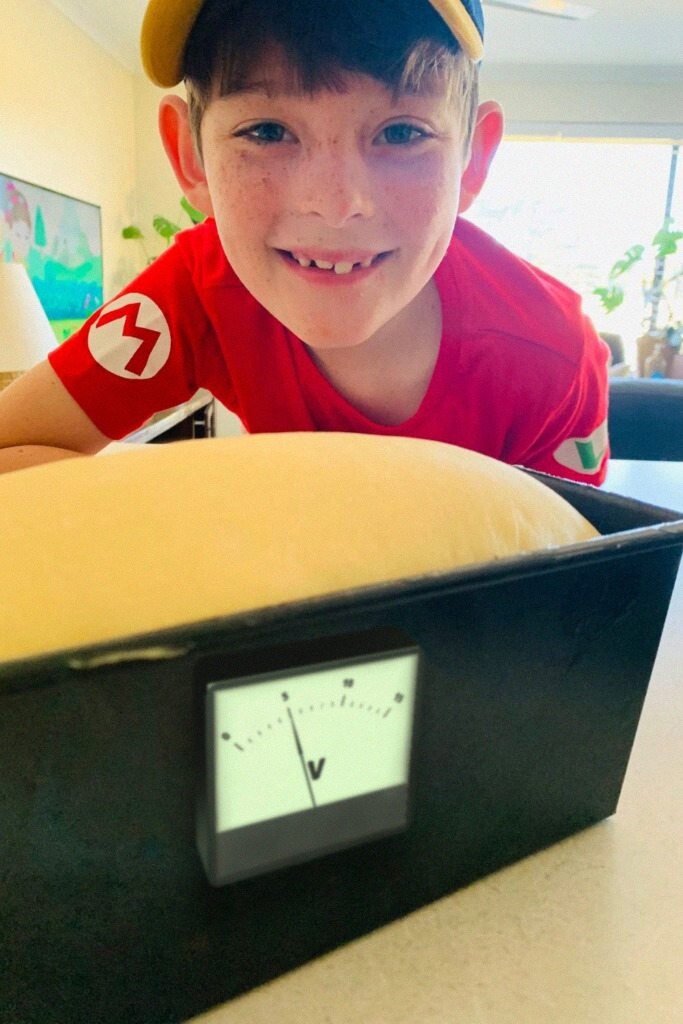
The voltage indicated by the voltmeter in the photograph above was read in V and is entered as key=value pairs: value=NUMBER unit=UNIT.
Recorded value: value=5 unit=V
